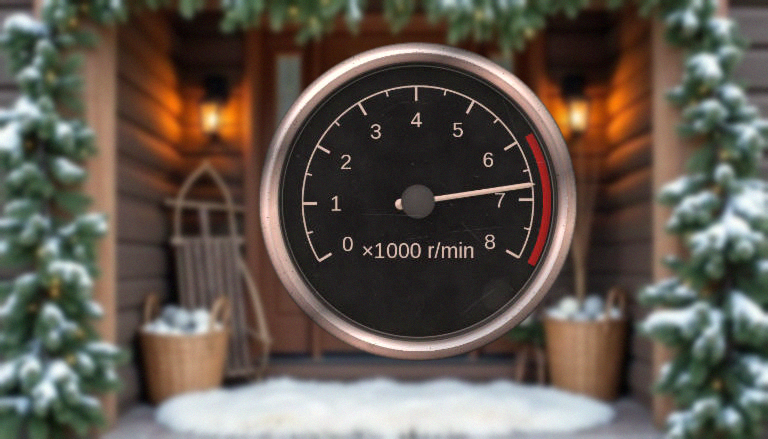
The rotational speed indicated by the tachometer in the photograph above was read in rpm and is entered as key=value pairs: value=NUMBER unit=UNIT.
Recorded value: value=6750 unit=rpm
